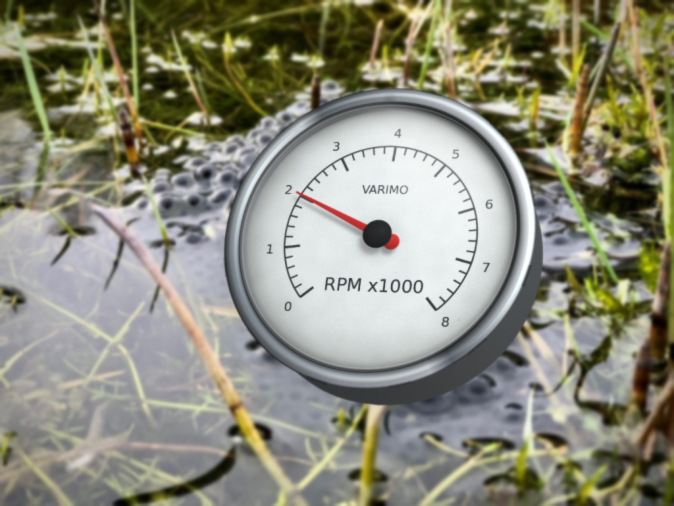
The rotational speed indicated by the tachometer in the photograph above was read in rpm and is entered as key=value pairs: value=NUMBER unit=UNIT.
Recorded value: value=2000 unit=rpm
